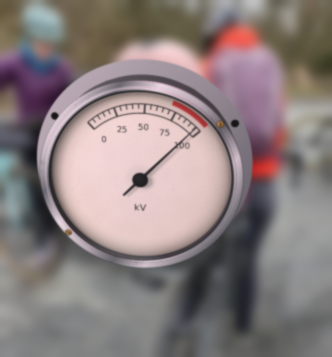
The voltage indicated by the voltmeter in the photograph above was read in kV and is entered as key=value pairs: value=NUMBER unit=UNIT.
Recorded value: value=95 unit=kV
